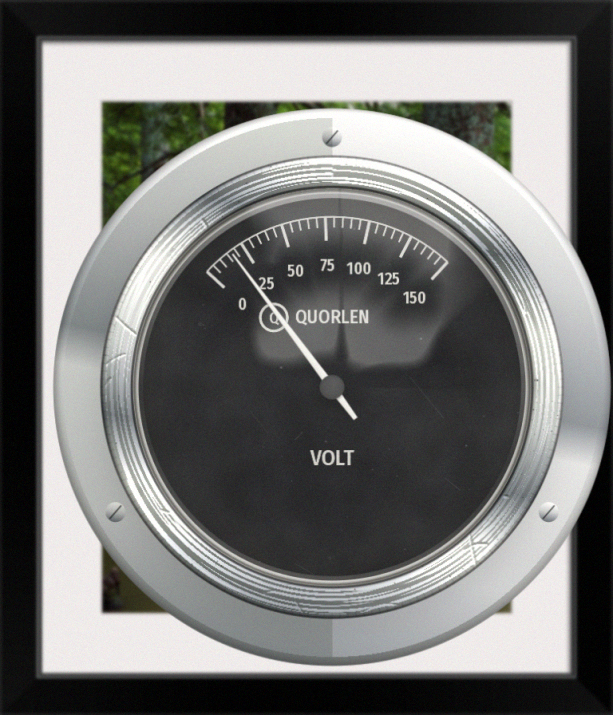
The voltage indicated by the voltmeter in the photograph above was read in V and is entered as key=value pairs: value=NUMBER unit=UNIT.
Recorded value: value=17.5 unit=V
